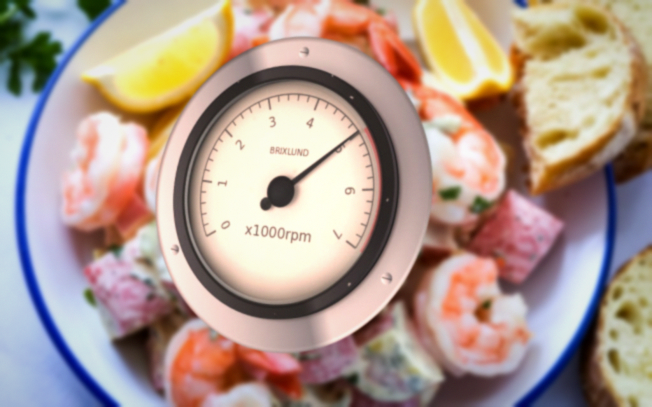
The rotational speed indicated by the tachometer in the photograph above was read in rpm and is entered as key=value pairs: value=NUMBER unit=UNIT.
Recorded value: value=5000 unit=rpm
